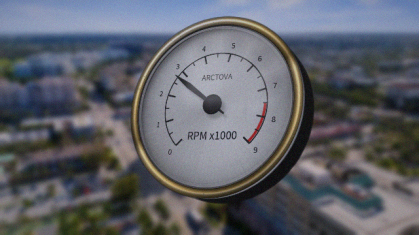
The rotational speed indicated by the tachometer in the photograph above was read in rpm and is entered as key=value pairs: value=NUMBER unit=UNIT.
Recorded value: value=2750 unit=rpm
